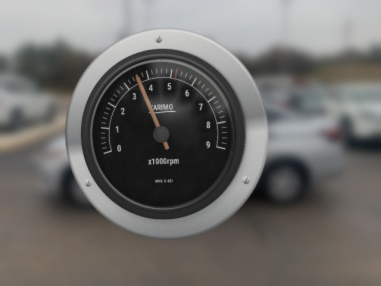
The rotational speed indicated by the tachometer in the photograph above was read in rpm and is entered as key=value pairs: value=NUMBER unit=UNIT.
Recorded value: value=3600 unit=rpm
